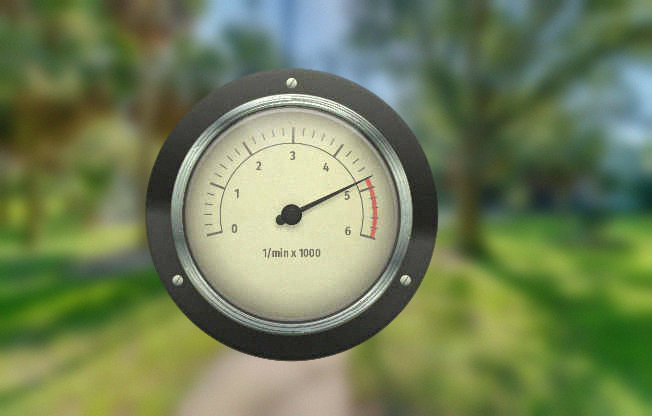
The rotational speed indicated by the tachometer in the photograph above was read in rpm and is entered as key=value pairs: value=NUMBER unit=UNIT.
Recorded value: value=4800 unit=rpm
